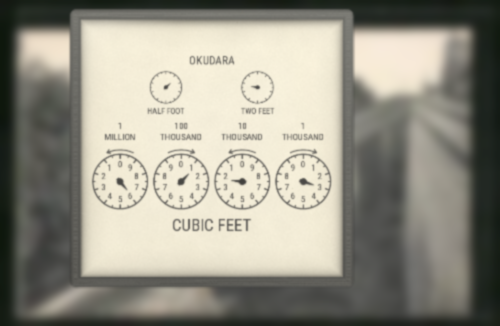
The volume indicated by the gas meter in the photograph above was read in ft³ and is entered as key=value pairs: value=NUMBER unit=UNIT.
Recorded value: value=612300 unit=ft³
